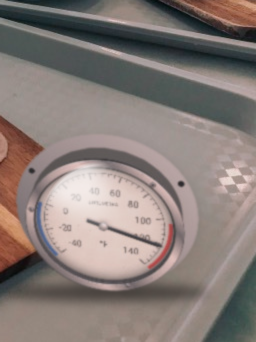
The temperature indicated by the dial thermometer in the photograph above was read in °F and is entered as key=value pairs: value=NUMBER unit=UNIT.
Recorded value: value=120 unit=°F
